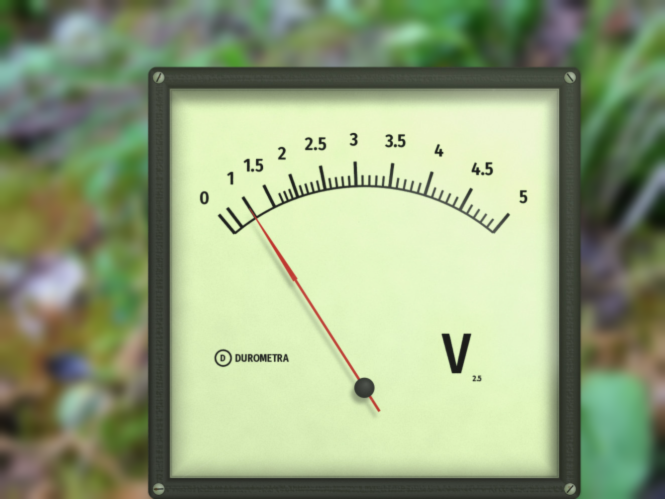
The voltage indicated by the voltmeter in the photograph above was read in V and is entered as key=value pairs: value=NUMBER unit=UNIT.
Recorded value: value=1 unit=V
